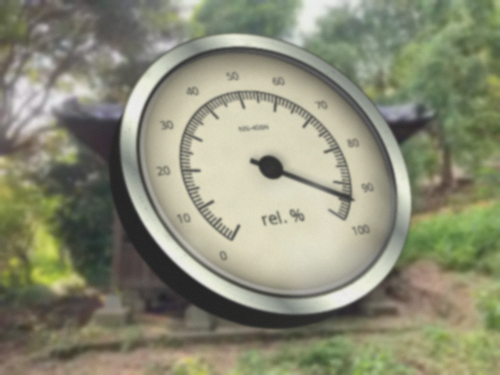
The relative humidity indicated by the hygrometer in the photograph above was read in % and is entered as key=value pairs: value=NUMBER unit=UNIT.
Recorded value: value=95 unit=%
